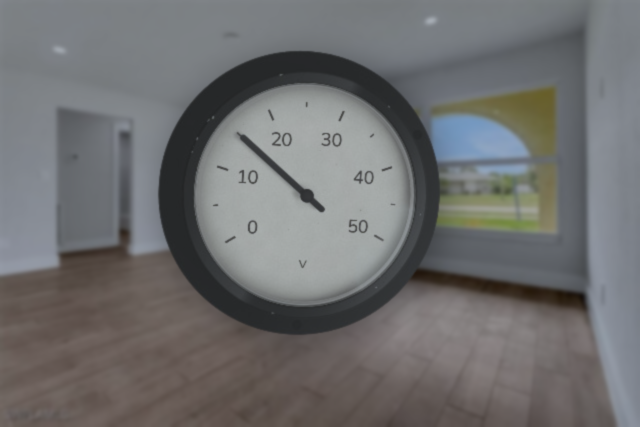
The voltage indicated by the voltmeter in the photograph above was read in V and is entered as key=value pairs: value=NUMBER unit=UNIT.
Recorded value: value=15 unit=V
